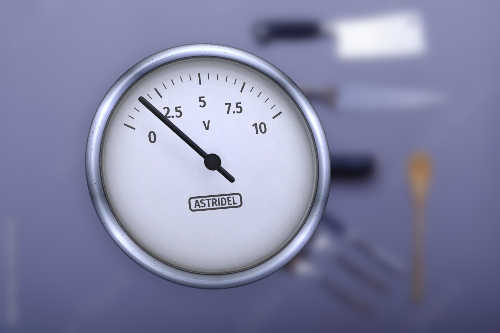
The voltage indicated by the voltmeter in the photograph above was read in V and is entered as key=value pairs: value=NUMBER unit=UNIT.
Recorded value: value=1.5 unit=V
